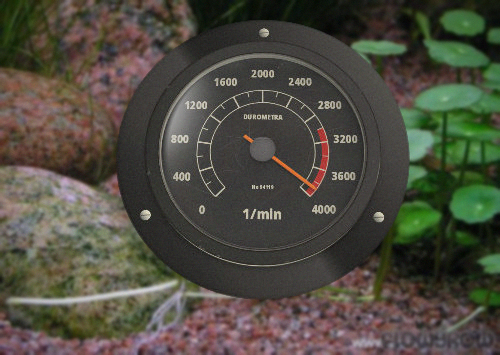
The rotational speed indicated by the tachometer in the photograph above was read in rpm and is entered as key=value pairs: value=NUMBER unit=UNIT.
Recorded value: value=3900 unit=rpm
